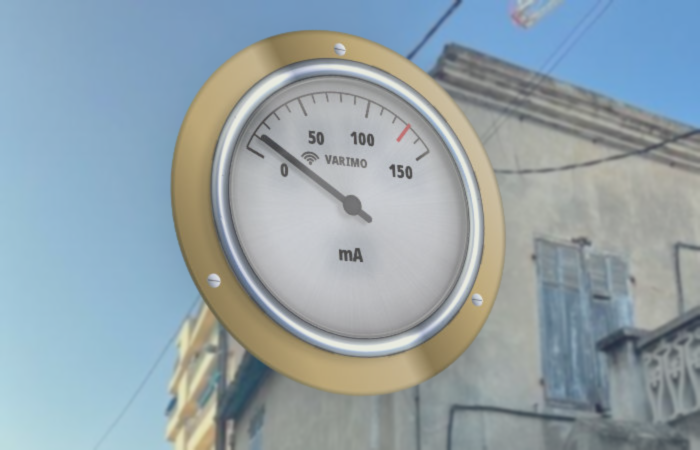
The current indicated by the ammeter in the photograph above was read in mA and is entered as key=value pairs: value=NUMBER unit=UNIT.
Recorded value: value=10 unit=mA
